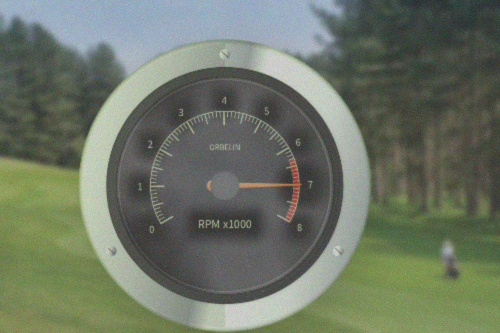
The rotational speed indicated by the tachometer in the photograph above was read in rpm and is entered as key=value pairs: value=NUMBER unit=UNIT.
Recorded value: value=7000 unit=rpm
